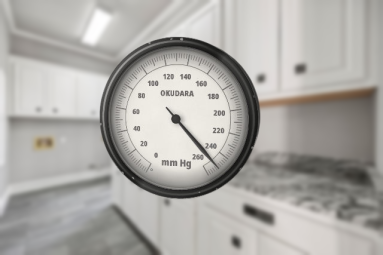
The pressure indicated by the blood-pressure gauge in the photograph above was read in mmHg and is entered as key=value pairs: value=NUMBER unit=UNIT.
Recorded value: value=250 unit=mmHg
